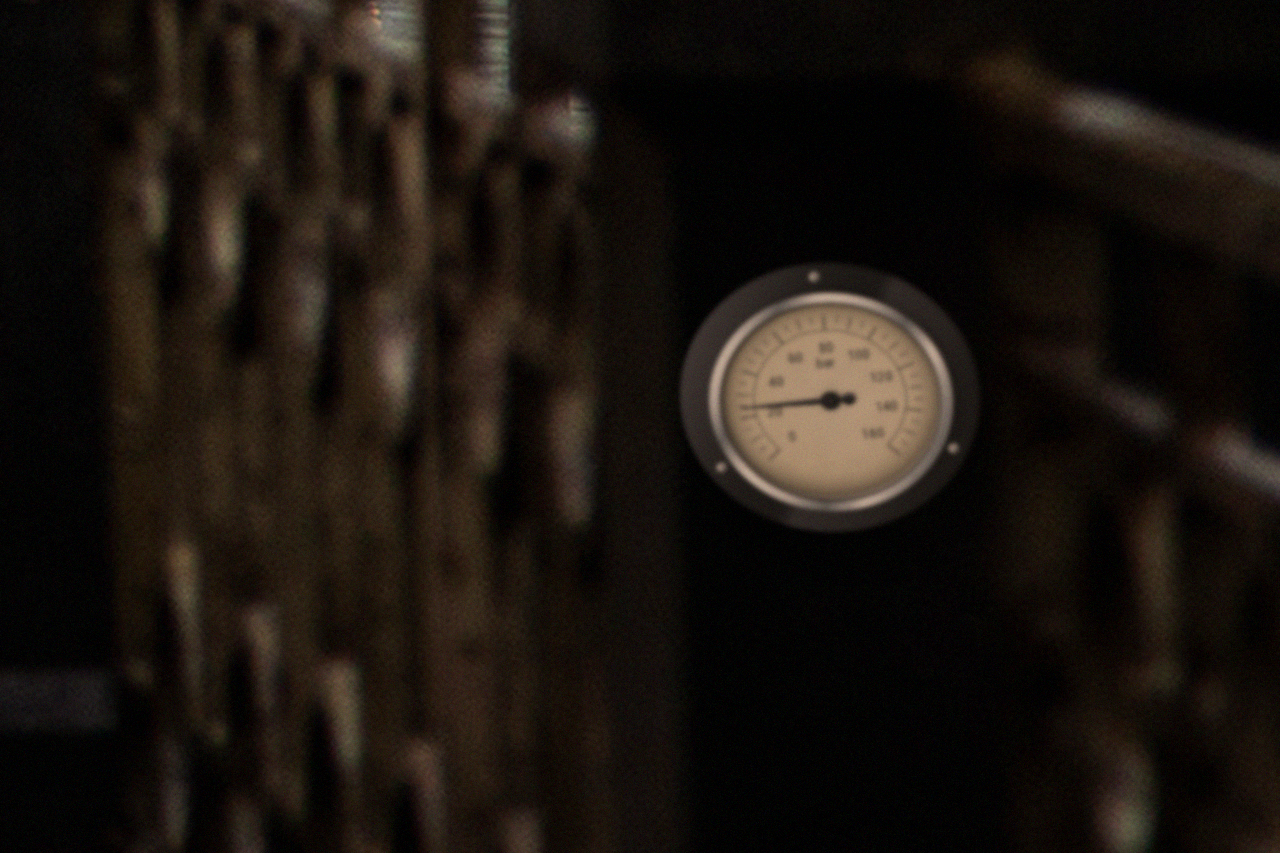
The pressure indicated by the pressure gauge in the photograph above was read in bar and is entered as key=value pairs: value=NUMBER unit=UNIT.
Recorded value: value=25 unit=bar
